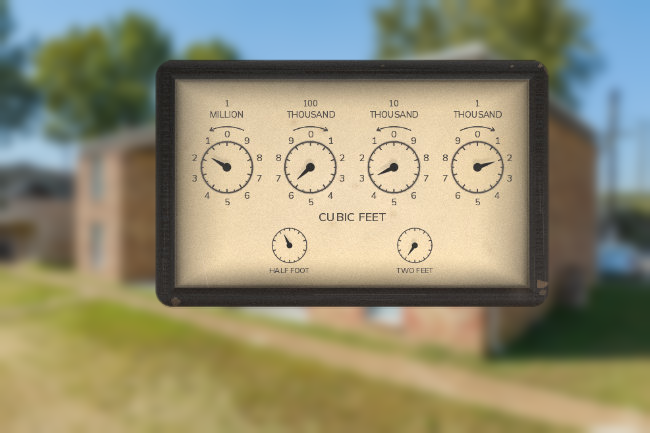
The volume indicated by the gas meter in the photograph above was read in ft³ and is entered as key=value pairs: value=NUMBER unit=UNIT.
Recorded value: value=163200 unit=ft³
